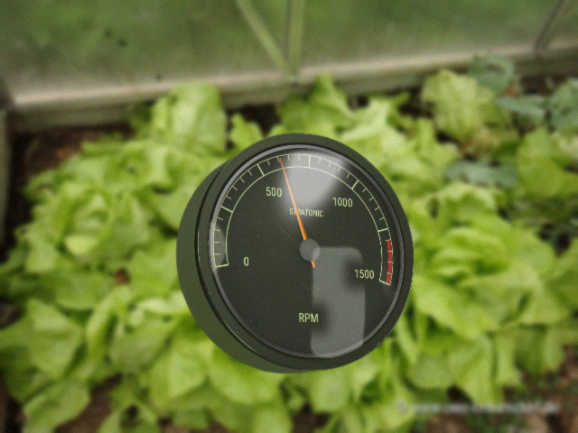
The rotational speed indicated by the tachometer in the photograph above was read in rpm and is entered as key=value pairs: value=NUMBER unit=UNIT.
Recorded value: value=600 unit=rpm
